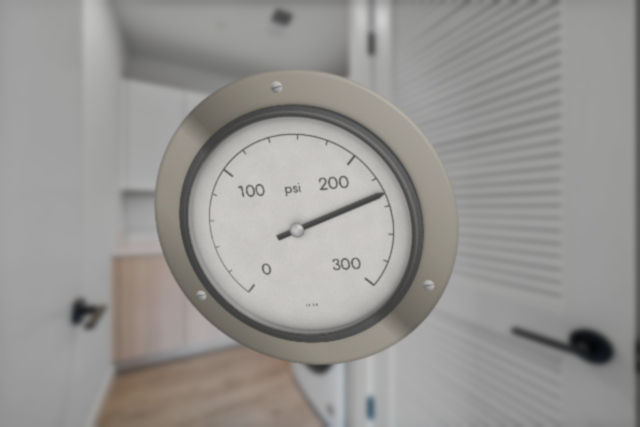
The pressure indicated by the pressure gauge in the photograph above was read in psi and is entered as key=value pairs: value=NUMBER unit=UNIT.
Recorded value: value=230 unit=psi
